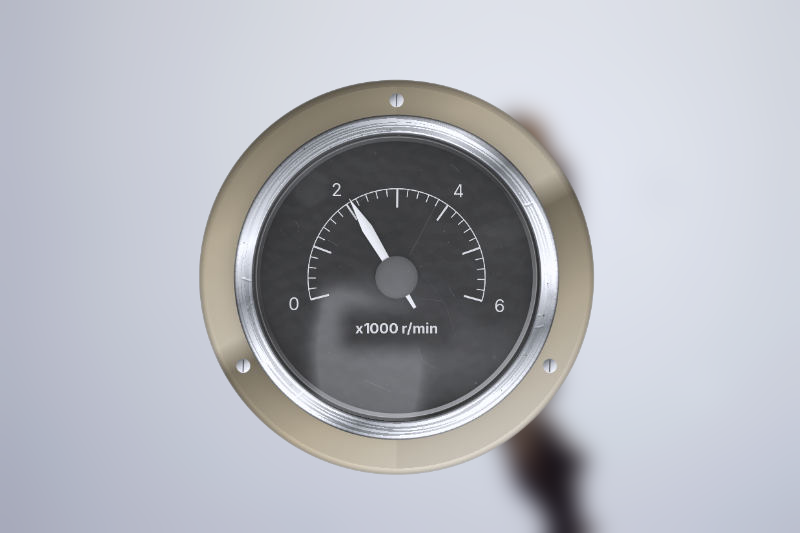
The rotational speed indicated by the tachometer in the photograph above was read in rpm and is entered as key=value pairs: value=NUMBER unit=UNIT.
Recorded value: value=2100 unit=rpm
